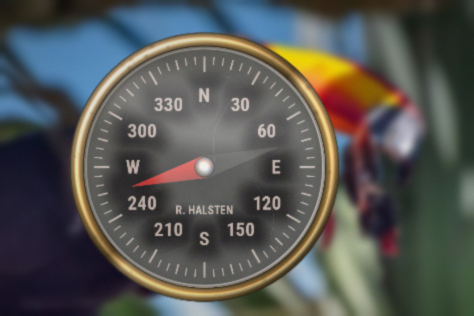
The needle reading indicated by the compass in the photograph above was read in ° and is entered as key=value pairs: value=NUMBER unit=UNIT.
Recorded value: value=255 unit=°
